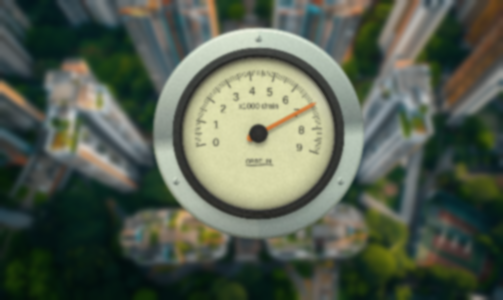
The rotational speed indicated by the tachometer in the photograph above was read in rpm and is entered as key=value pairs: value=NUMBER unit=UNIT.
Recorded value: value=7000 unit=rpm
